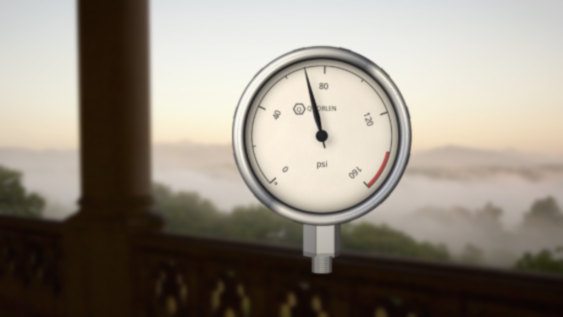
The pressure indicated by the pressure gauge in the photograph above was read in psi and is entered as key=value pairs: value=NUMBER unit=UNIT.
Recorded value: value=70 unit=psi
